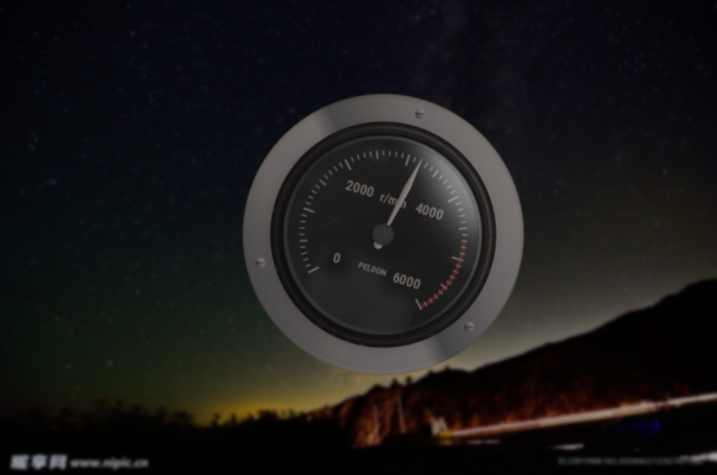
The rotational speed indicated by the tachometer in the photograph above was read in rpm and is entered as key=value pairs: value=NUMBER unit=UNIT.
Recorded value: value=3200 unit=rpm
